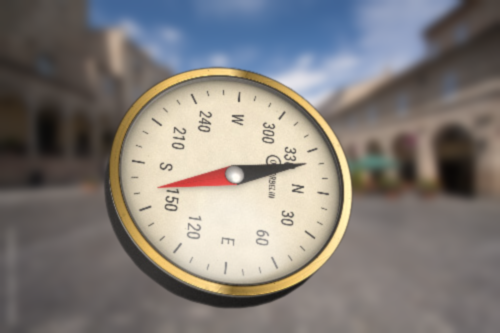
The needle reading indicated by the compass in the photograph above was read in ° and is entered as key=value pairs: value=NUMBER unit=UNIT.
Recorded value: value=160 unit=°
